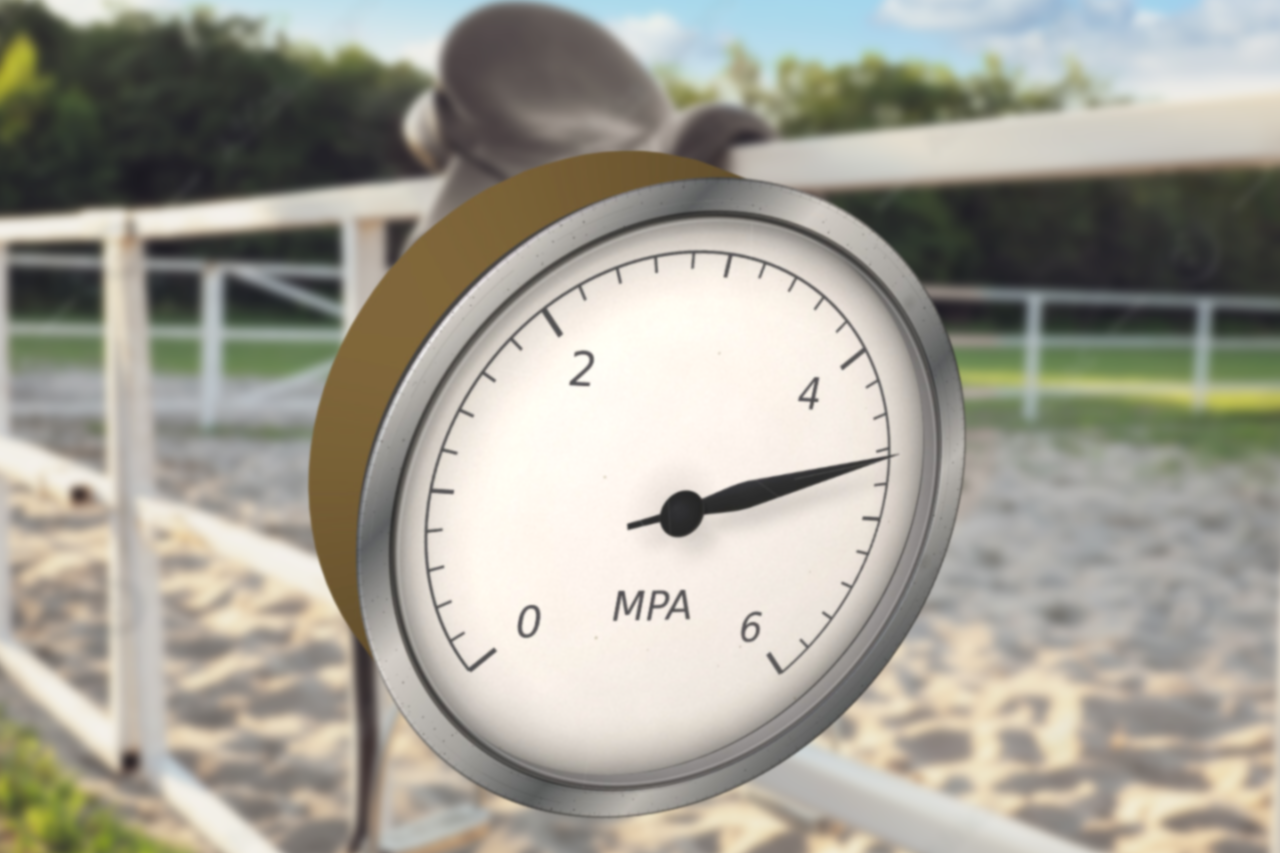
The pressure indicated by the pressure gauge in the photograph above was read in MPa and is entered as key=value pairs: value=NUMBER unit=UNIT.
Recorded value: value=4.6 unit=MPa
